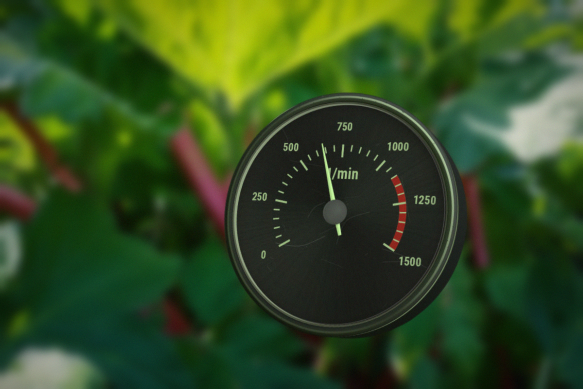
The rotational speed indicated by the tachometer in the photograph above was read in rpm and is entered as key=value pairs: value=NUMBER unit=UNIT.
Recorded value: value=650 unit=rpm
